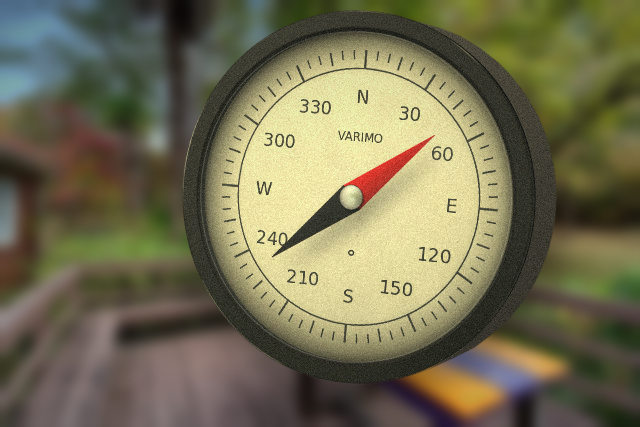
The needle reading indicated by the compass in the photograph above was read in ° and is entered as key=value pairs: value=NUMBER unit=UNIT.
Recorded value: value=50 unit=°
